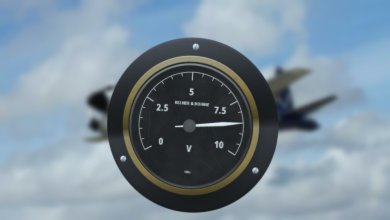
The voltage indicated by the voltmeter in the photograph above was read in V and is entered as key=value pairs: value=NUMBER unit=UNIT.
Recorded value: value=8.5 unit=V
